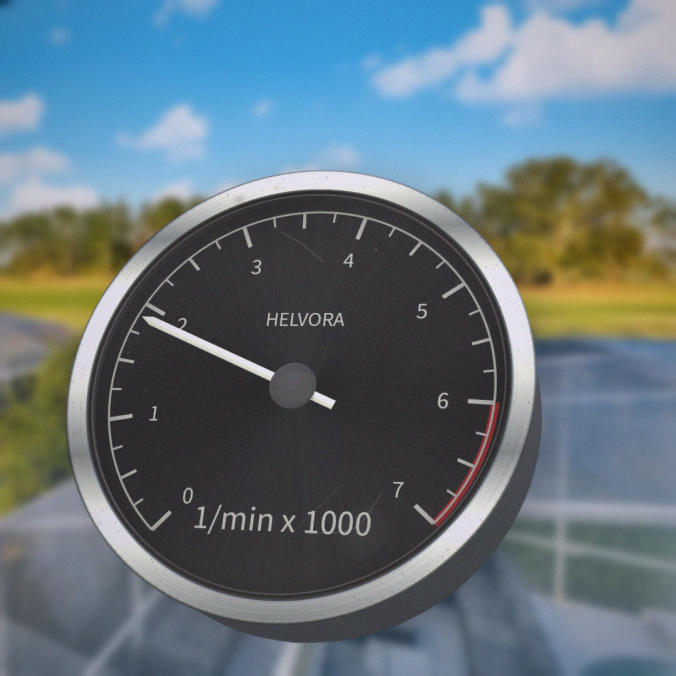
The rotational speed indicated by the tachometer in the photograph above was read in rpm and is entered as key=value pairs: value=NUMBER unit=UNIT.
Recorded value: value=1875 unit=rpm
